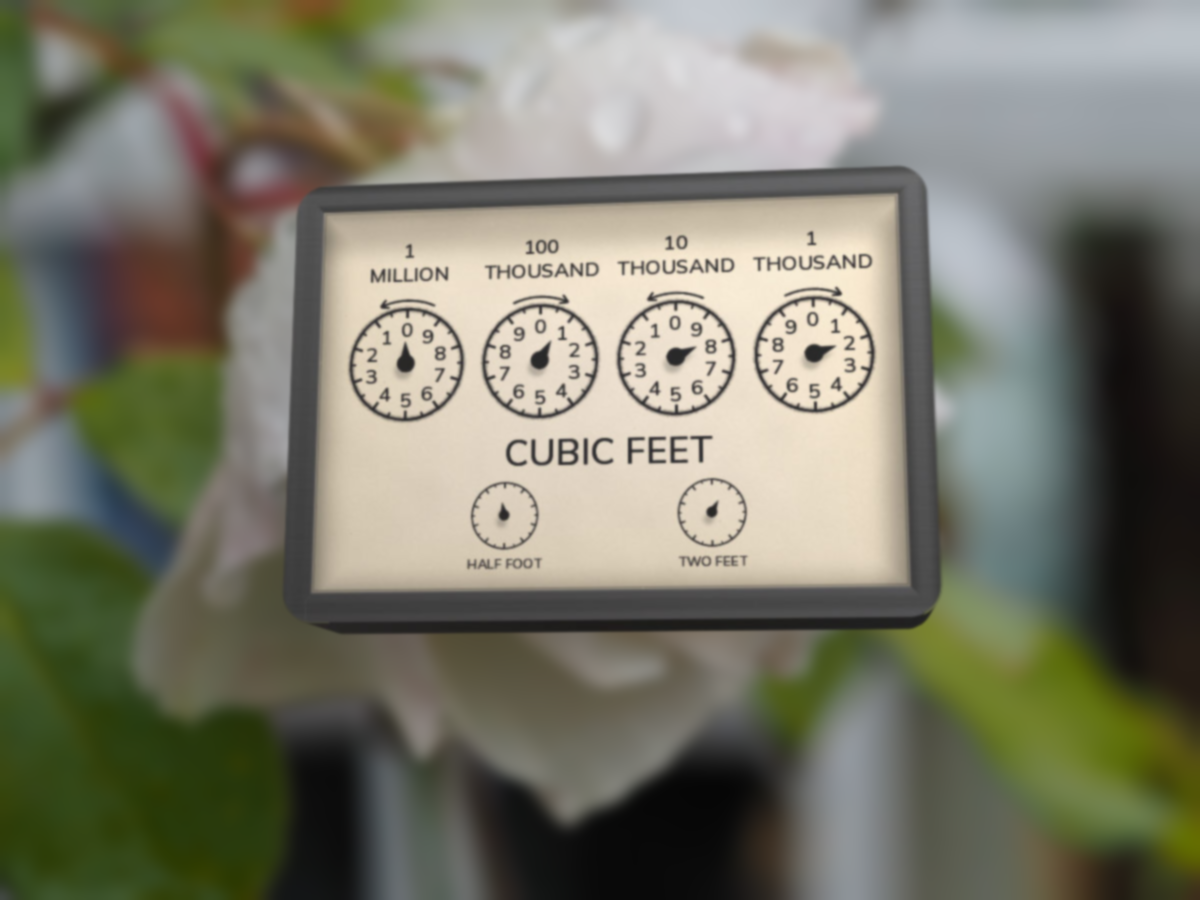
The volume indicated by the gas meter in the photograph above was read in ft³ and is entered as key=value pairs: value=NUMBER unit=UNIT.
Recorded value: value=8200 unit=ft³
